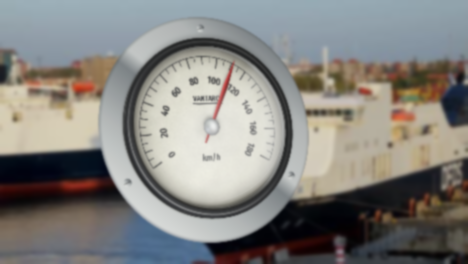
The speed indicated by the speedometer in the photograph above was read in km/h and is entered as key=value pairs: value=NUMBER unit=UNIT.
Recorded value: value=110 unit=km/h
